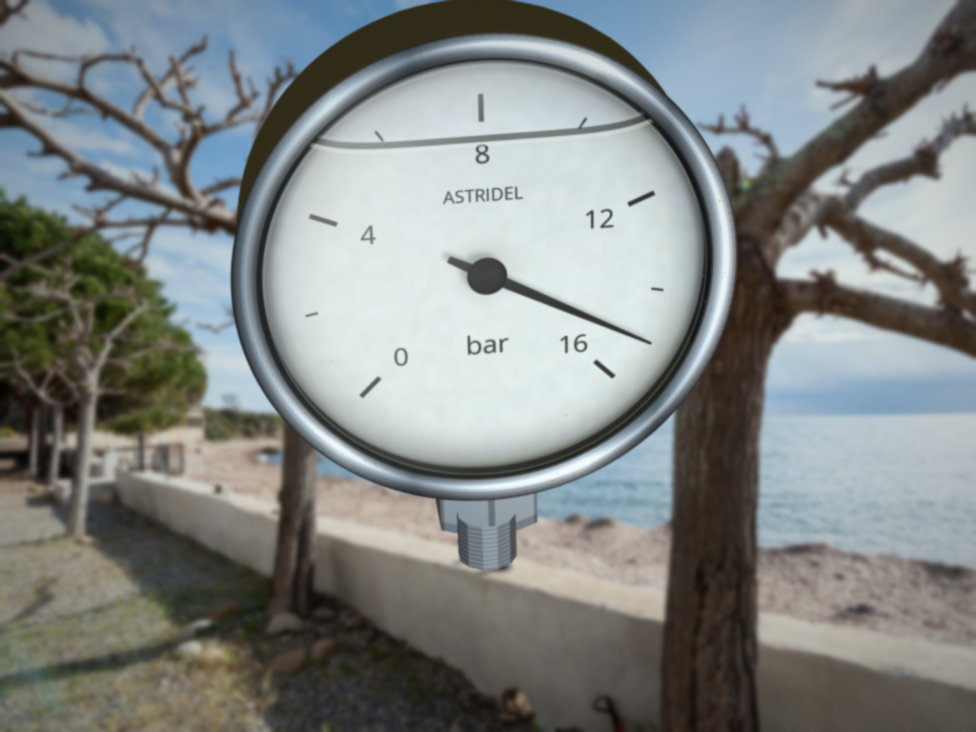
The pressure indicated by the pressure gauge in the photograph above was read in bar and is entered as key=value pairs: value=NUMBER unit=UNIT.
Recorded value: value=15 unit=bar
